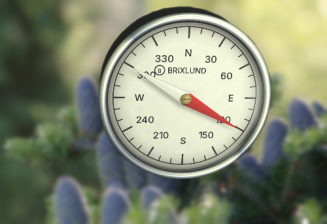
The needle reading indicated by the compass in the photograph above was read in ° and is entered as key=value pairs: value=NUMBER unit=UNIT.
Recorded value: value=120 unit=°
